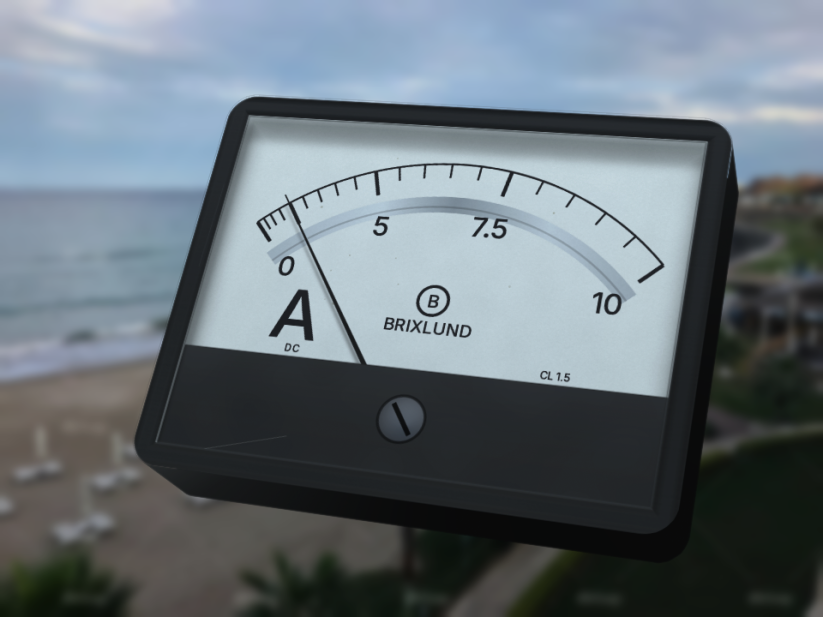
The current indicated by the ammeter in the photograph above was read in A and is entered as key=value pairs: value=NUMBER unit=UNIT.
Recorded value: value=2.5 unit=A
